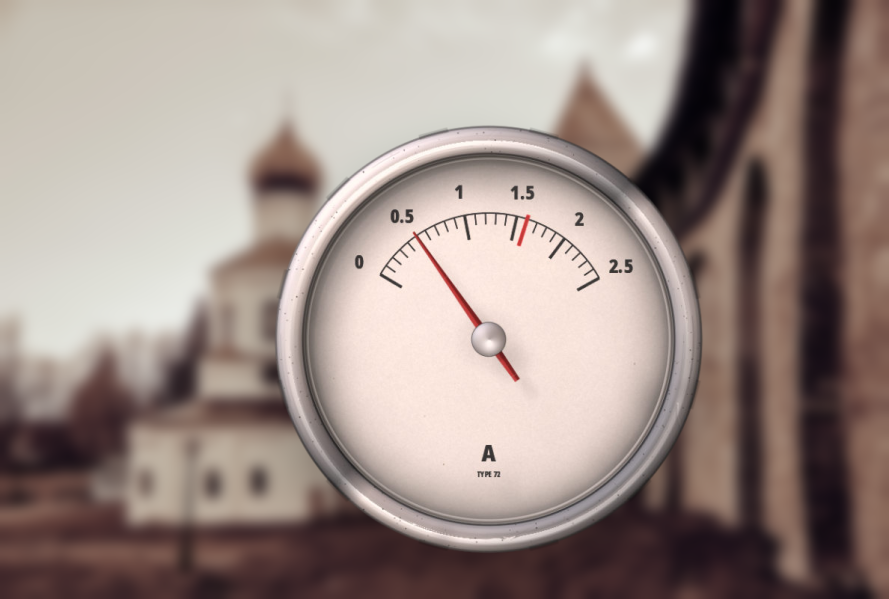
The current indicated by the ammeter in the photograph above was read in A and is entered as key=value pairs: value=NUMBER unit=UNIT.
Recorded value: value=0.5 unit=A
